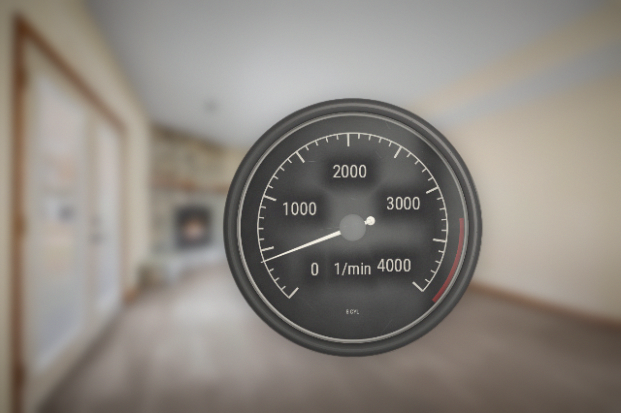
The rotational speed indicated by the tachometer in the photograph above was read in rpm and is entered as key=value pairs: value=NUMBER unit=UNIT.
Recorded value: value=400 unit=rpm
